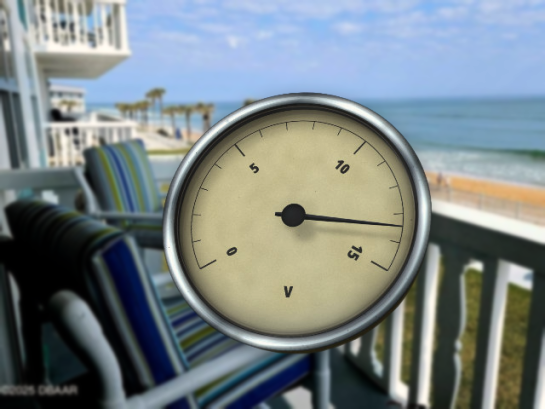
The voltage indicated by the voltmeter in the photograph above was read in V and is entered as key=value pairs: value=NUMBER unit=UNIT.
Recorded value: value=13.5 unit=V
